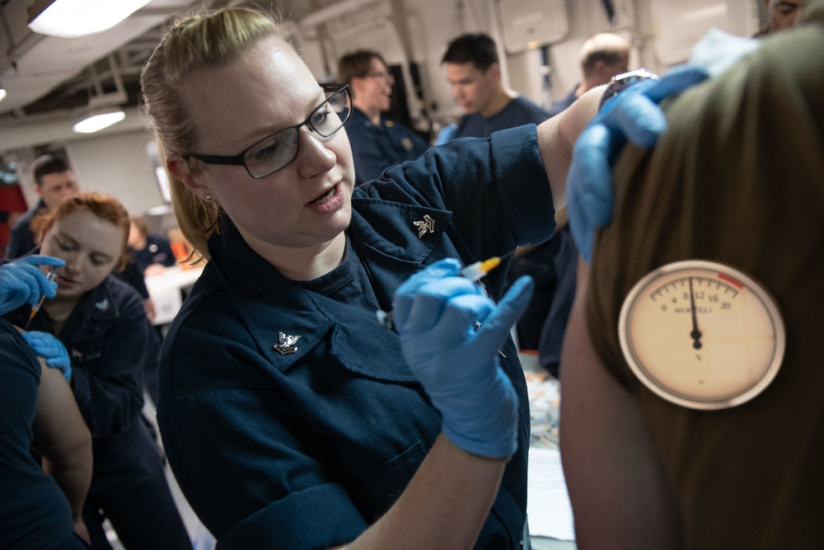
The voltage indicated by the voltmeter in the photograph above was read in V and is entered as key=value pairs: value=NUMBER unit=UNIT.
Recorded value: value=10 unit=V
